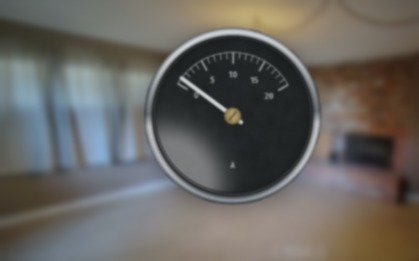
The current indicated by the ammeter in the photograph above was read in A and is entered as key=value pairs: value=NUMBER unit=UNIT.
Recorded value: value=1 unit=A
